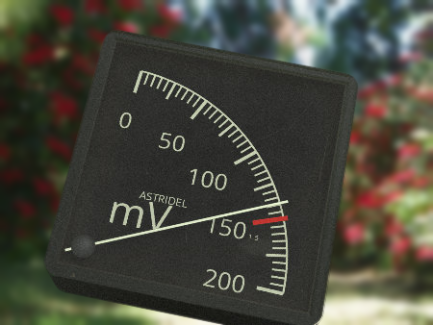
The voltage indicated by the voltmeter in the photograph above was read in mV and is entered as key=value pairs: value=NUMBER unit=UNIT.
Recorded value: value=140 unit=mV
